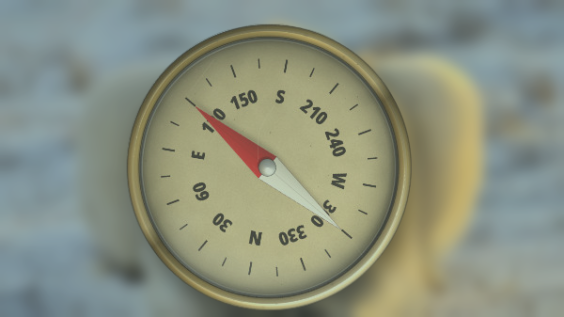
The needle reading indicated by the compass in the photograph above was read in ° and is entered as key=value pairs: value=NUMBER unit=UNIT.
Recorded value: value=120 unit=°
